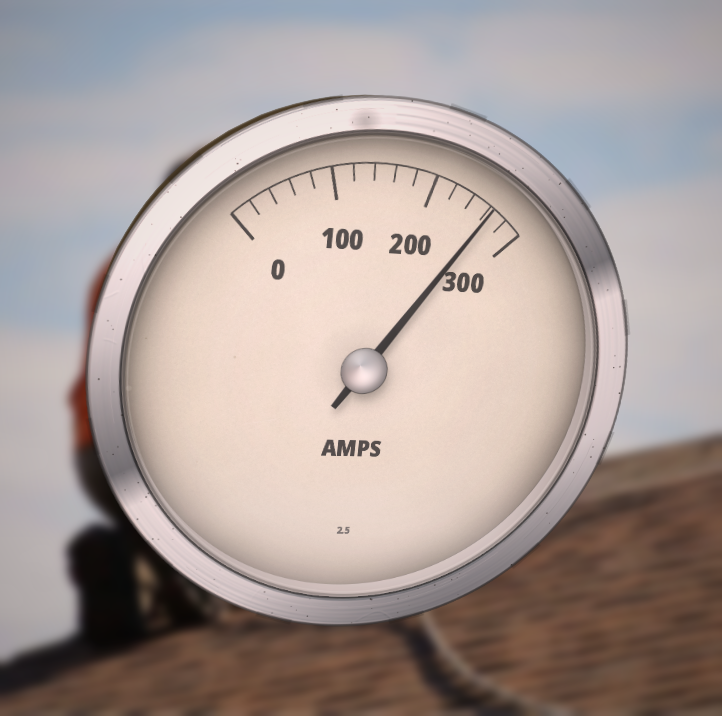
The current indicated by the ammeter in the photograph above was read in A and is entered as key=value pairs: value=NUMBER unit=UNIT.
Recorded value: value=260 unit=A
